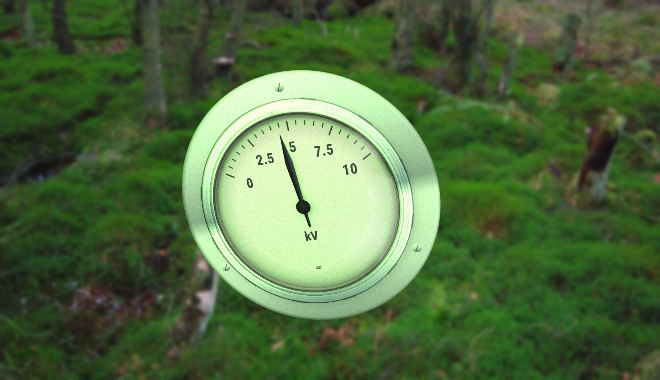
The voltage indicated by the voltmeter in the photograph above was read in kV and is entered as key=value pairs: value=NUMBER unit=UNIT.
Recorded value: value=4.5 unit=kV
